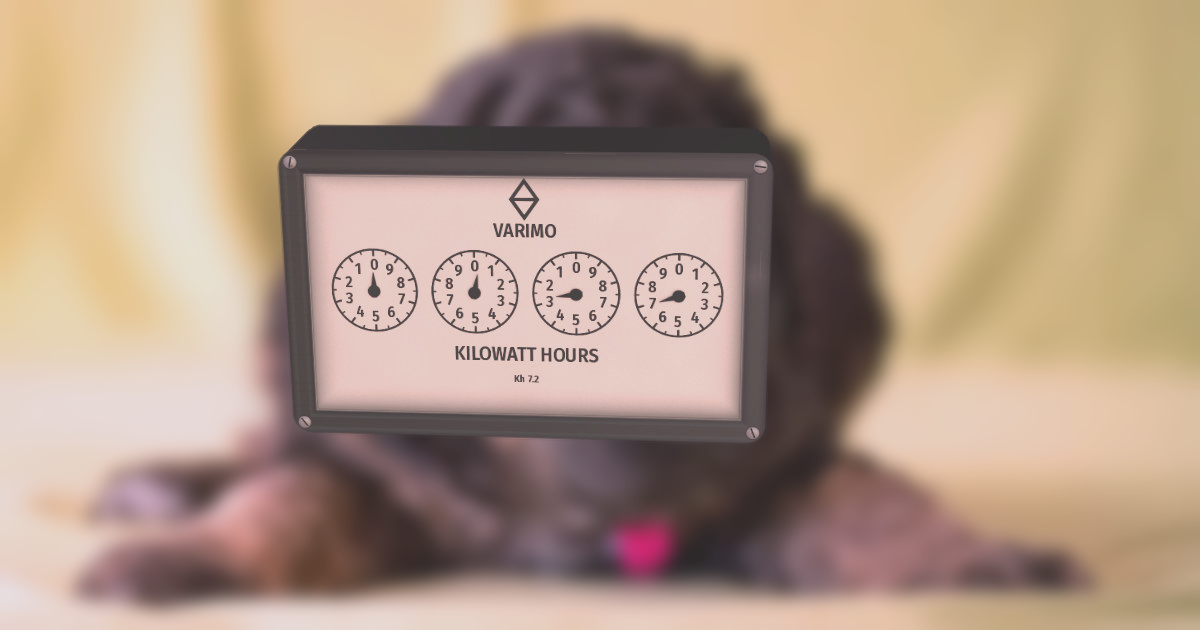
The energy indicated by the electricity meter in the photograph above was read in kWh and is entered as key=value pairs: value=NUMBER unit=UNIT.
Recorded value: value=27 unit=kWh
